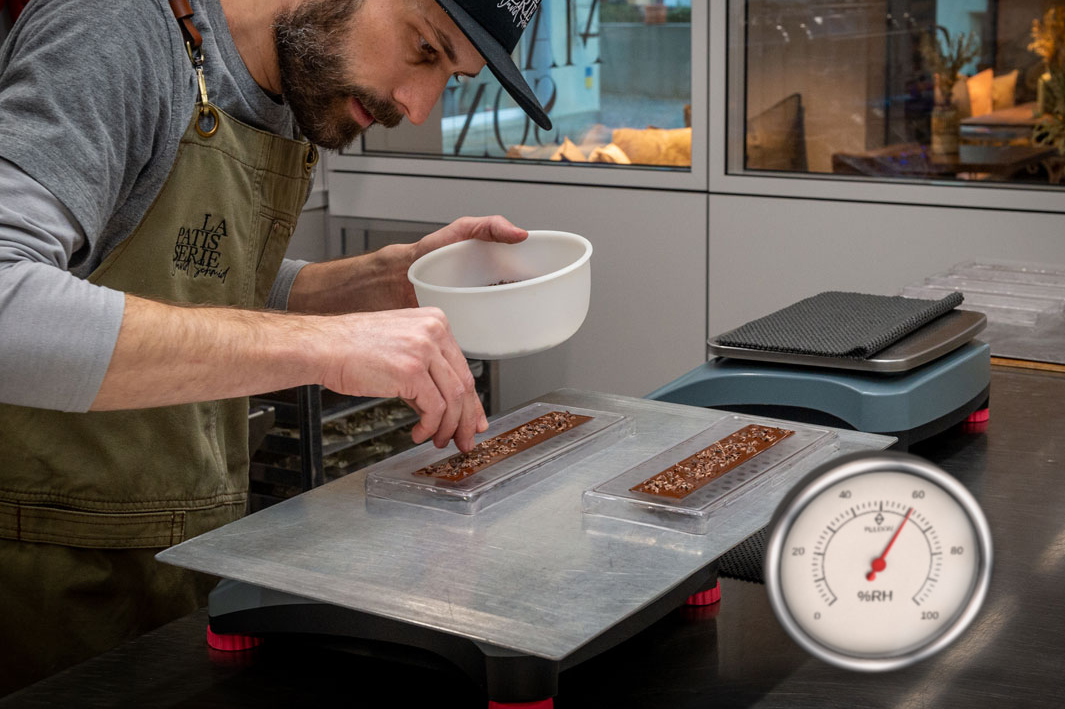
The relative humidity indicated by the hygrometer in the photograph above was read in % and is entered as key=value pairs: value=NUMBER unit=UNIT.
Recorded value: value=60 unit=%
